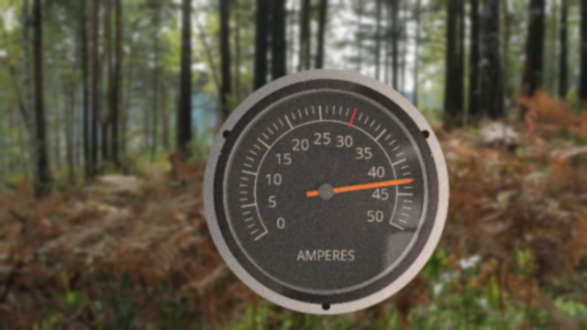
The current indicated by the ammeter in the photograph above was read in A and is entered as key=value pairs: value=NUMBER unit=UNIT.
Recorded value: value=43 unit=A
